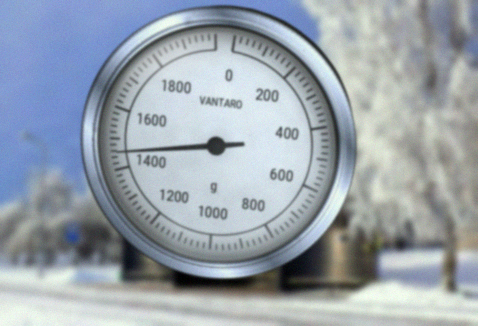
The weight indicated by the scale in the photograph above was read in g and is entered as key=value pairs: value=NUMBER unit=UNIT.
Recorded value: value=1460 unit=g
